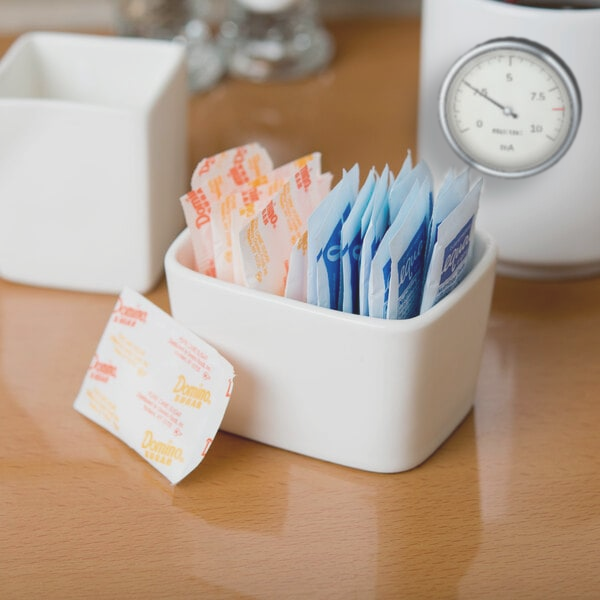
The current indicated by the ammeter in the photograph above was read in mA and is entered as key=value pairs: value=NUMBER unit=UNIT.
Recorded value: value=2.5 unit=mA
